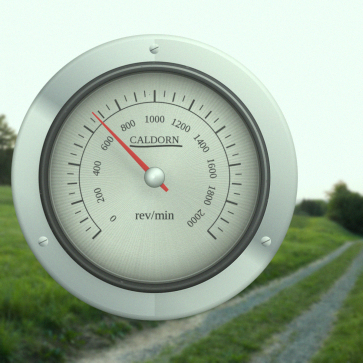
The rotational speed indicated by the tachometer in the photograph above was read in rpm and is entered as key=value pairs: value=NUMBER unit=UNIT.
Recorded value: value=675 unit=rpm
